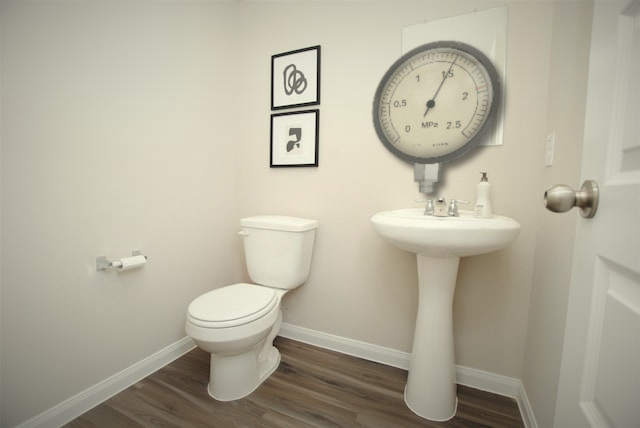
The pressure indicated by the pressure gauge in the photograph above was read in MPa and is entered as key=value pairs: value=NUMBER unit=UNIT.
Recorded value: value=1.5 unit=MPa
